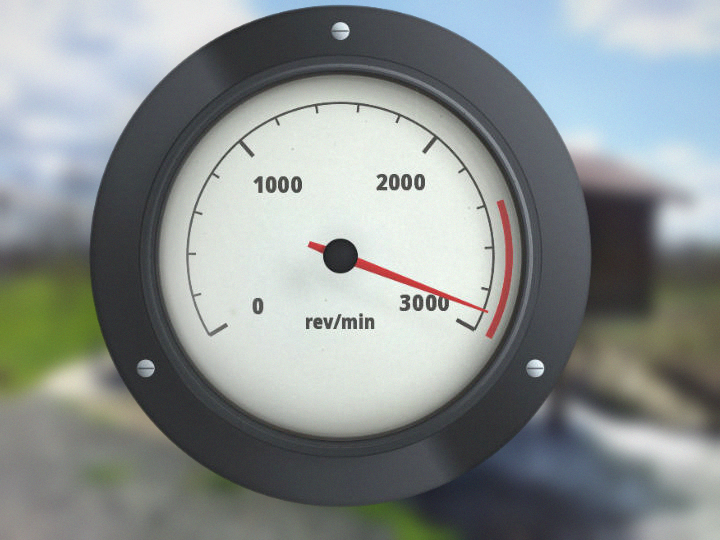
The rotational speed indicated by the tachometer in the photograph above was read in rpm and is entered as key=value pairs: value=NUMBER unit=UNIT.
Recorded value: value=2900 unit=rpm
